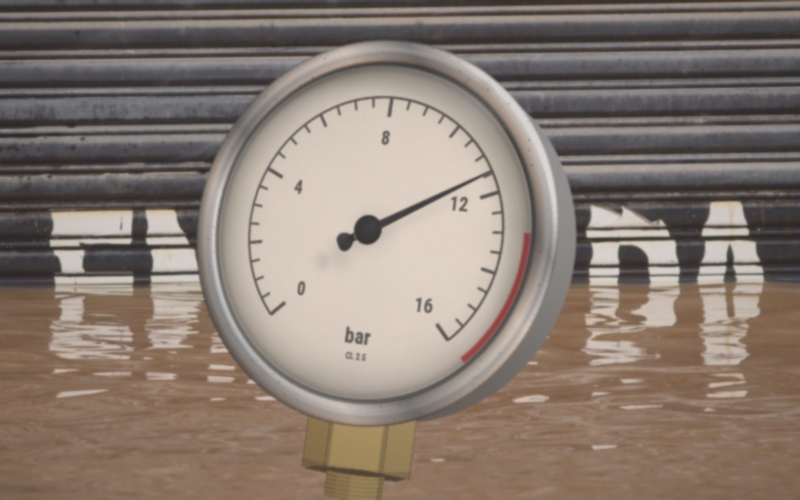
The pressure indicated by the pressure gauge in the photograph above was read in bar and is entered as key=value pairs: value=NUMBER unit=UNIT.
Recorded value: value=11.5 unit=bar
